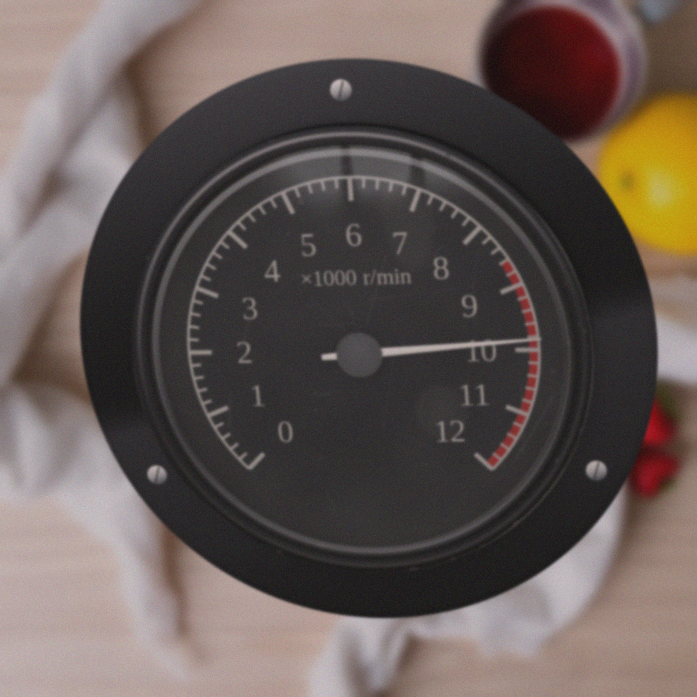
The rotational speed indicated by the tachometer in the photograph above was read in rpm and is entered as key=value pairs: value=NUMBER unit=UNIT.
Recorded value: value=9800 unit=rpm
